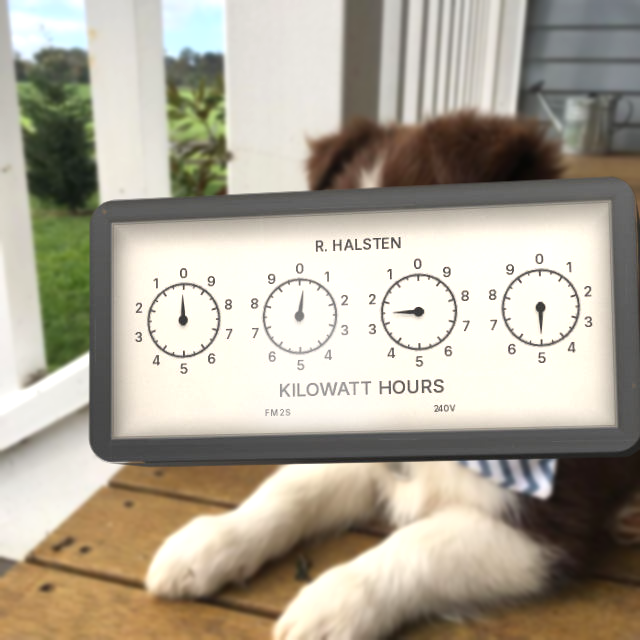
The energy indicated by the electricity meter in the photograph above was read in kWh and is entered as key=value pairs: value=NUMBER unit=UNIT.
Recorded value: value=25 unit=kWh
